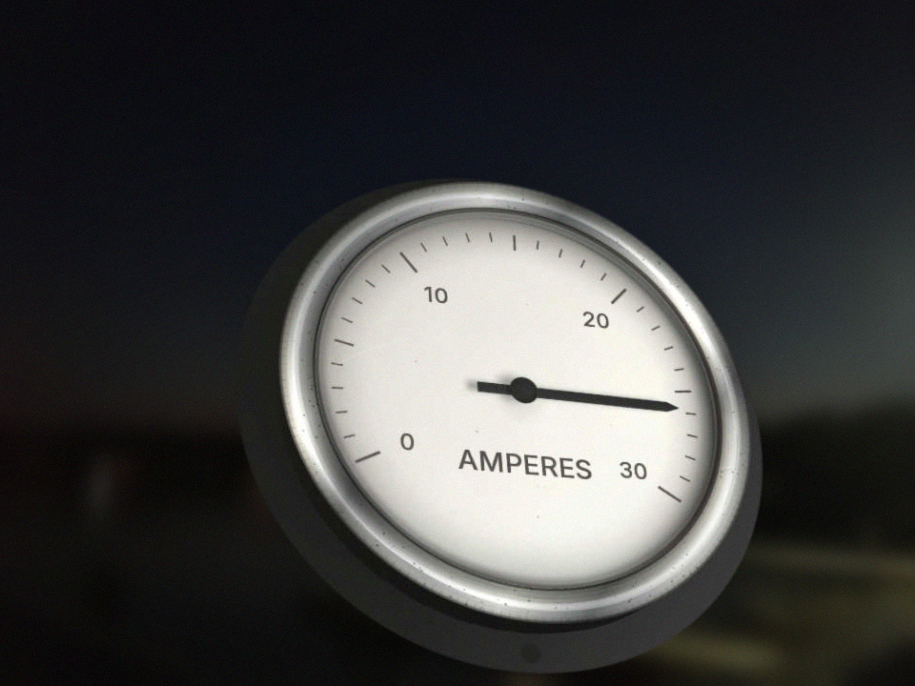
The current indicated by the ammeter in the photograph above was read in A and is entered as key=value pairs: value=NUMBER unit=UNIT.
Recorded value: value=26 unit=A
